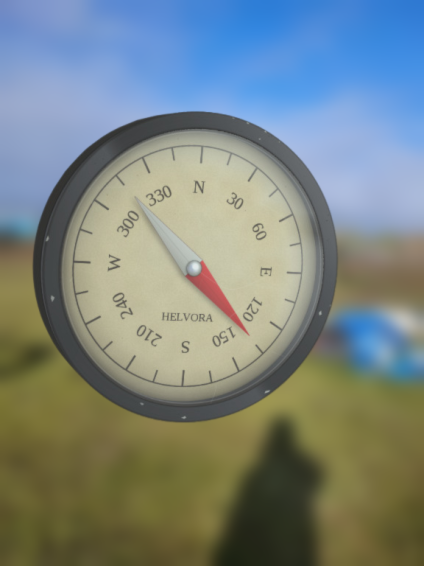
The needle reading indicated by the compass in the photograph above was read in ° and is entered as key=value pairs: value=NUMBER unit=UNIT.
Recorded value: value=135 unit=°
